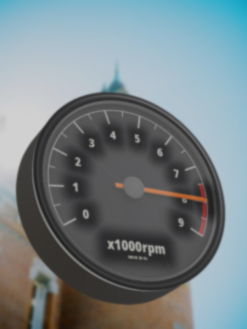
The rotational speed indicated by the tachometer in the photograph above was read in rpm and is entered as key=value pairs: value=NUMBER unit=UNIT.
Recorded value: value=8000 unit=rpm
